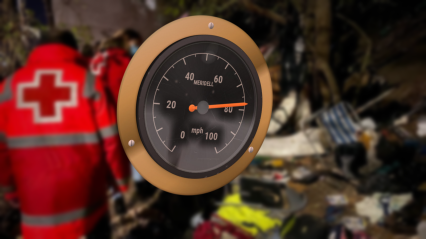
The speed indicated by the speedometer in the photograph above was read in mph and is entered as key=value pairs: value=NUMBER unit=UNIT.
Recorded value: value=77.5 unit=mph
